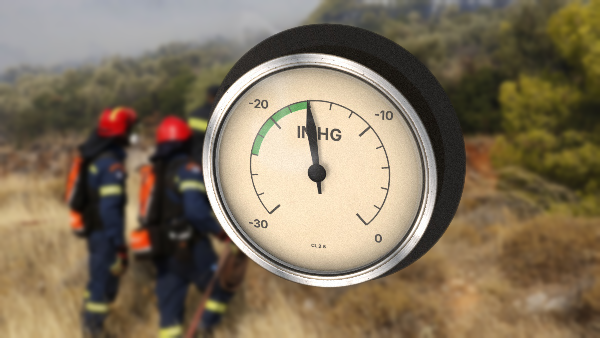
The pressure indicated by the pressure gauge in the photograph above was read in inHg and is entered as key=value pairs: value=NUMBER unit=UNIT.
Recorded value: value=-16 unit=inHg
